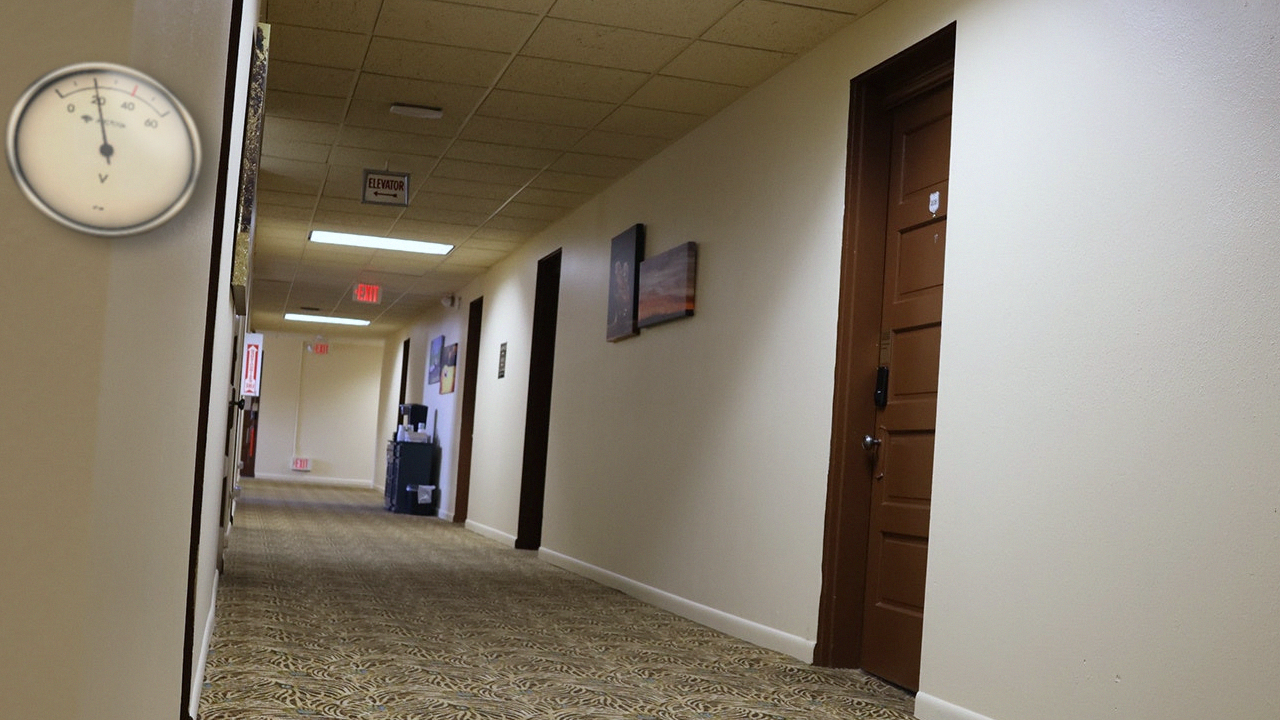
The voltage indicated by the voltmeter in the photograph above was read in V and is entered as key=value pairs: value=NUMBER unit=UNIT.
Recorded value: value=20 unit=V
